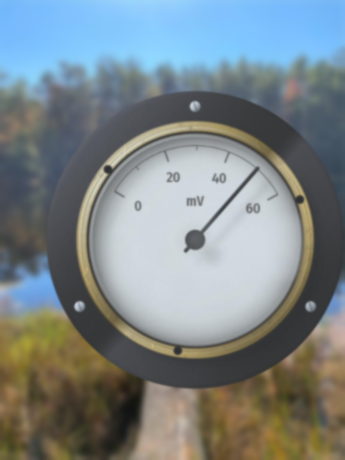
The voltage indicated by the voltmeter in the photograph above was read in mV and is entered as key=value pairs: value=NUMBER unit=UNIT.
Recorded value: value=50 unit=mV
